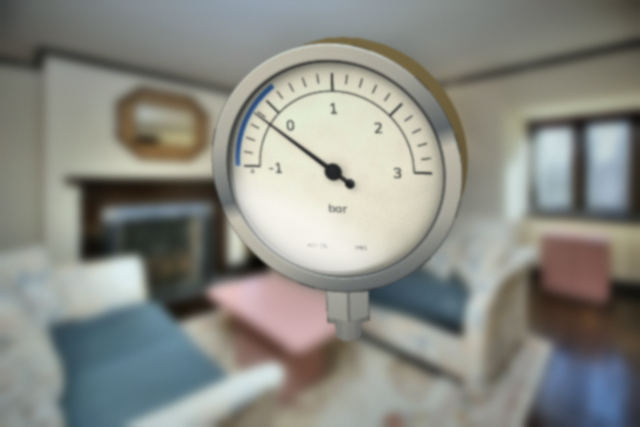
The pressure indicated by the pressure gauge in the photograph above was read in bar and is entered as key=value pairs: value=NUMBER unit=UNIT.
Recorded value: value=-0.2 unit=bar
